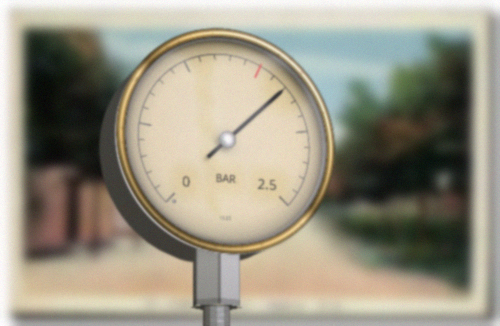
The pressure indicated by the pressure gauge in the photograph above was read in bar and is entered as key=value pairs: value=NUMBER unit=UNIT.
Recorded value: value=1.7 unit=bar
